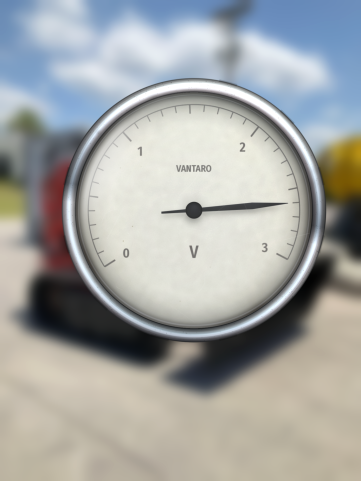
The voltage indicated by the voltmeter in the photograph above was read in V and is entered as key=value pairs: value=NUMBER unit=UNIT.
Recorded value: value=2.6 unit=V
